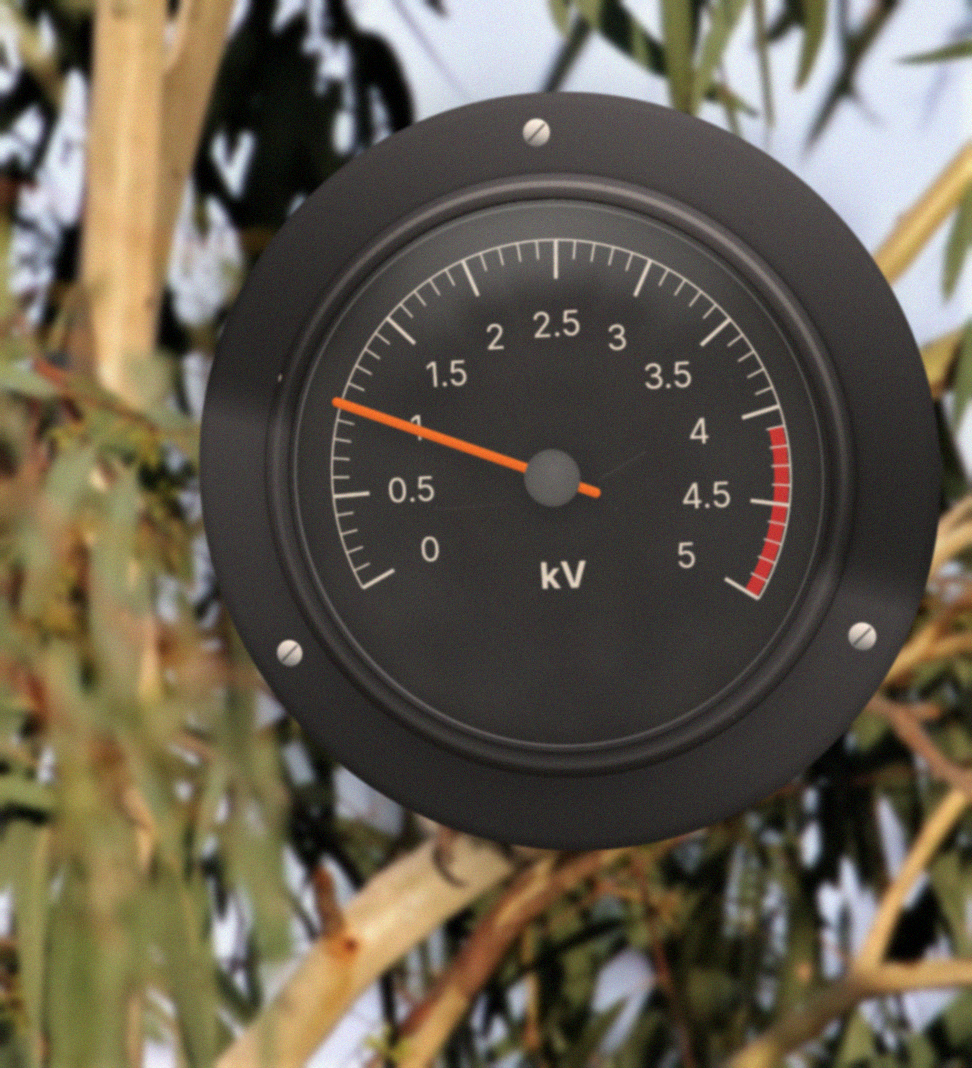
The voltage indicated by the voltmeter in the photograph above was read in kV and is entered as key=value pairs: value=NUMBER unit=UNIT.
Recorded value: value=1 unit=kV
